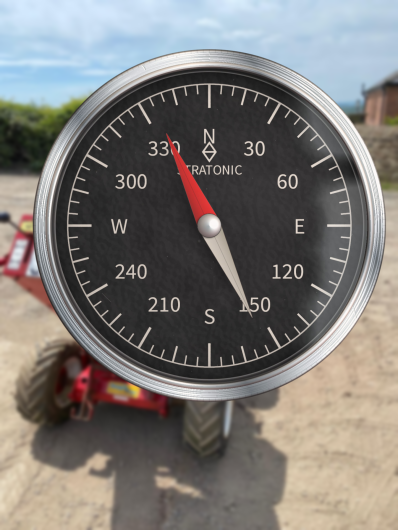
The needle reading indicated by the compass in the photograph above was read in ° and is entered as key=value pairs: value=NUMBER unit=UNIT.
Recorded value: value=335 unit=°
